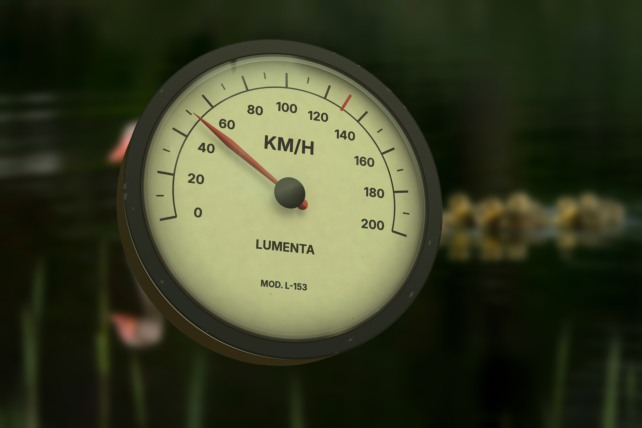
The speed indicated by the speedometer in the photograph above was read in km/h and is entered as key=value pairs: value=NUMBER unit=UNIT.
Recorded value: value=50 unit=km/h
